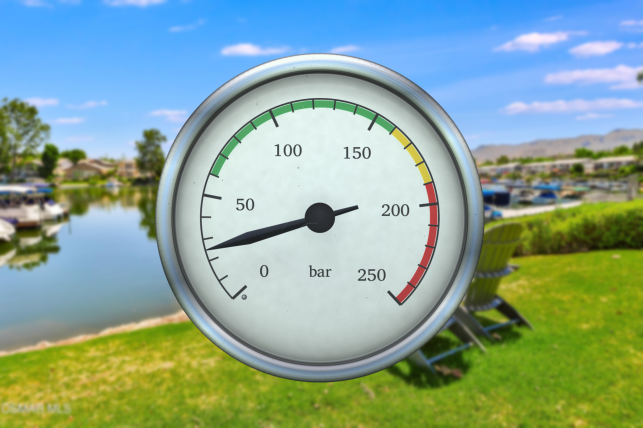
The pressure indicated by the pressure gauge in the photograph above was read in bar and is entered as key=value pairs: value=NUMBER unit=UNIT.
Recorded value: value=25 unit=bar
